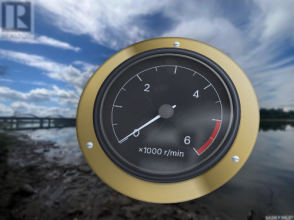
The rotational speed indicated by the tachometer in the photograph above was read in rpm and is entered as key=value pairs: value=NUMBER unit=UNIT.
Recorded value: value=0 unit=rpm
